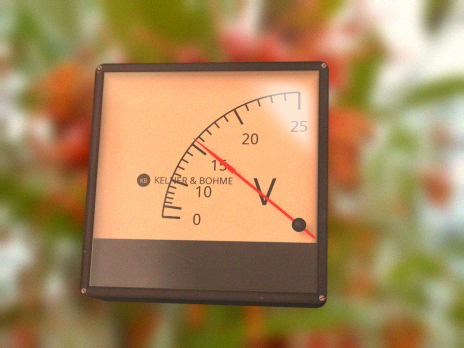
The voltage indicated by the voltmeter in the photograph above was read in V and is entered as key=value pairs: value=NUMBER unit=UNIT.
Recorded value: value=15.5 unit=V
